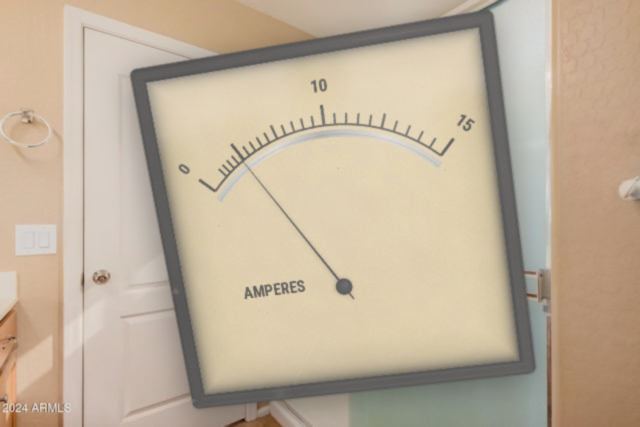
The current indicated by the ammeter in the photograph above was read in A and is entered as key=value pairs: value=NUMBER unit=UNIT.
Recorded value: value=5 unit=A
